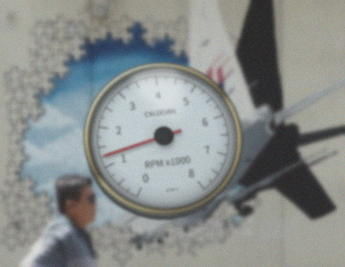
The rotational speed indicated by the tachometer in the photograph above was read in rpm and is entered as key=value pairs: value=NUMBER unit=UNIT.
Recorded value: value=1250 unit=rpm
